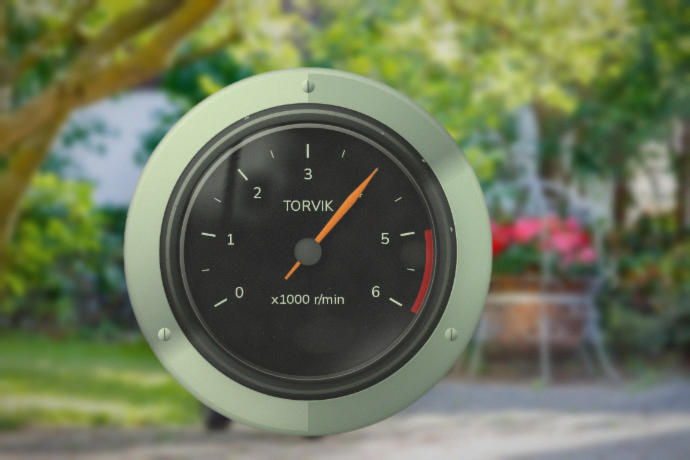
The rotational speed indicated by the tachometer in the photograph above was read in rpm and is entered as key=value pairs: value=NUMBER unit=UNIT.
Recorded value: value=4000 unit=rpm
